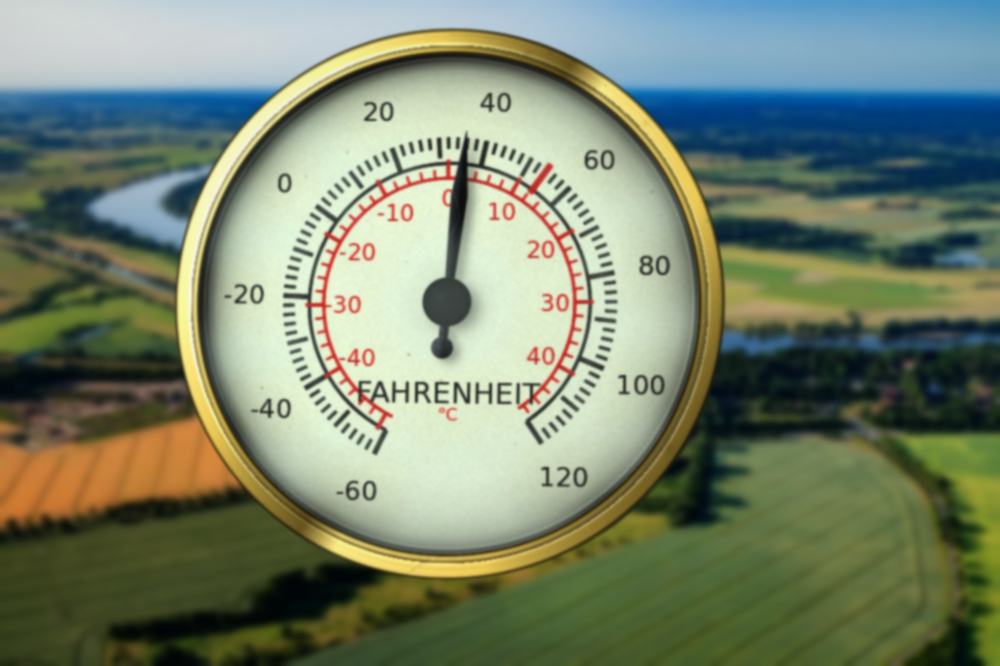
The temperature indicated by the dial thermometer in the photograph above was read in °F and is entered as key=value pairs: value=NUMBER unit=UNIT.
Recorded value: value=36 unit=°F
